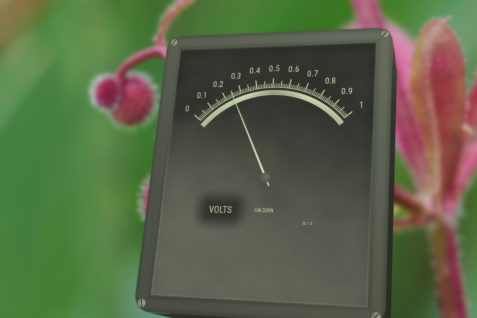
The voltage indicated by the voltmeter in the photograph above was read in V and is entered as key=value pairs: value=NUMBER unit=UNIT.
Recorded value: value=0.25 unit=V
